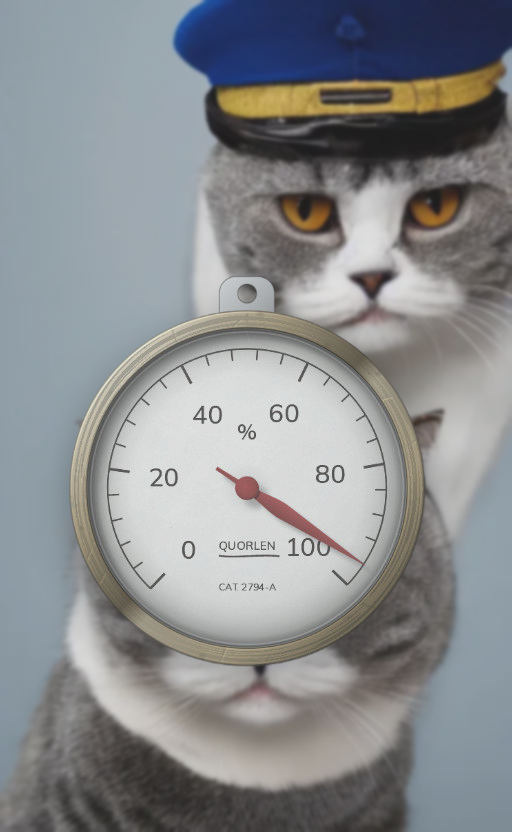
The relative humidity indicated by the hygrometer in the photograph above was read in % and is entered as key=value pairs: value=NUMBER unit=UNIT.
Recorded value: value=96 unit=%
